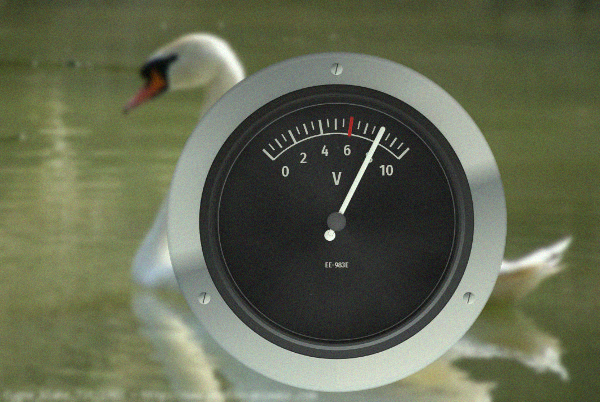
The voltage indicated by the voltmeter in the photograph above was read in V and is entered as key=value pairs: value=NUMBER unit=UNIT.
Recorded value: value=8 unit=V
